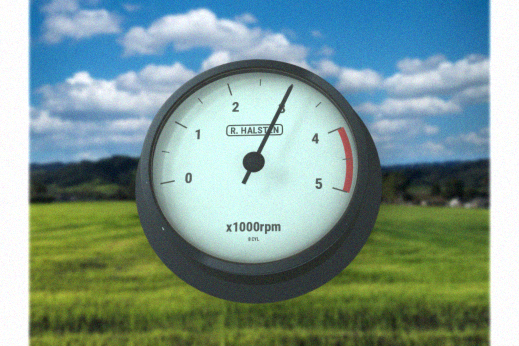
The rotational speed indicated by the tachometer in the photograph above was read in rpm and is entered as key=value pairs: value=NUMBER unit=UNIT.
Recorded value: value=3000 unit=rpm
